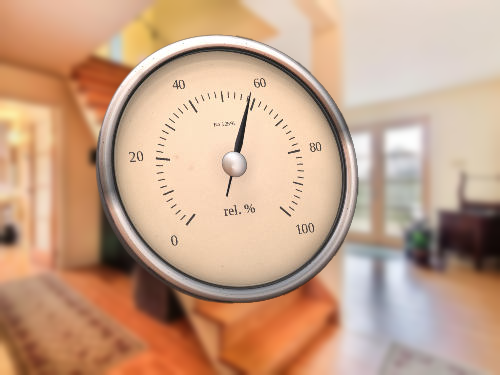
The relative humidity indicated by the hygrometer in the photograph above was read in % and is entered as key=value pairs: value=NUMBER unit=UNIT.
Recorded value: value=58 unit=%
